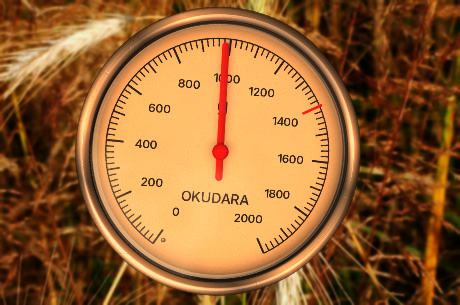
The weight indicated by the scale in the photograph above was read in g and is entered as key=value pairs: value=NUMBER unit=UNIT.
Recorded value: value=980 unit=g
